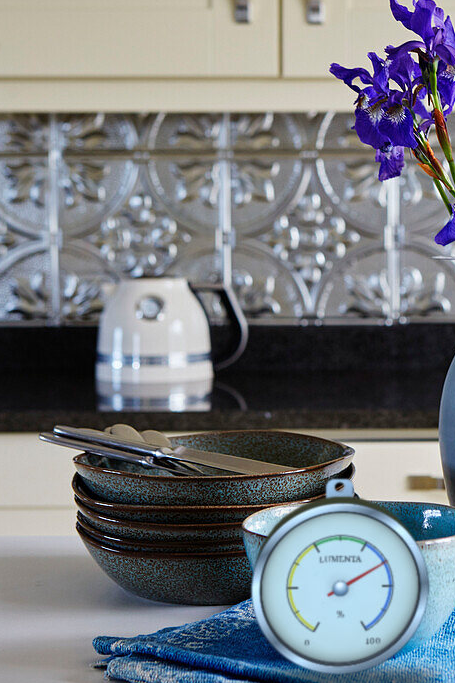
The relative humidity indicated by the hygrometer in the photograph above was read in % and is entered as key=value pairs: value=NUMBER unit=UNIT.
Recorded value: value=70 unit=%
